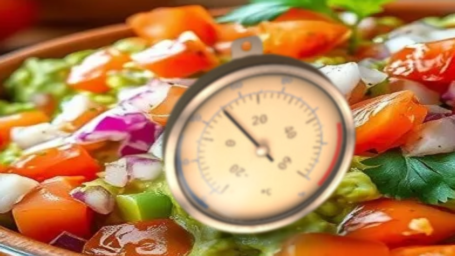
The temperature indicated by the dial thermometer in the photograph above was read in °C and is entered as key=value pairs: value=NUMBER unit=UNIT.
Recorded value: value=10 unit=°C
